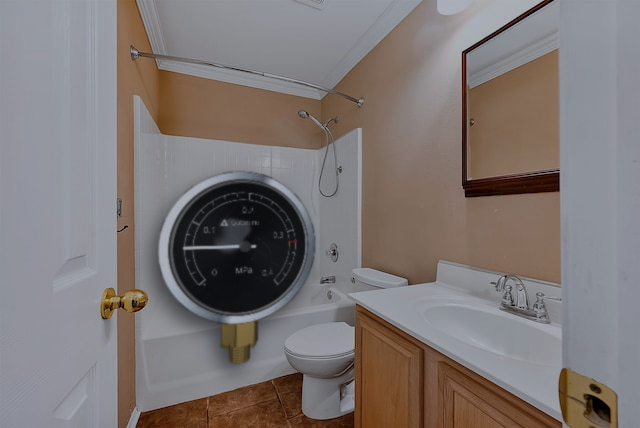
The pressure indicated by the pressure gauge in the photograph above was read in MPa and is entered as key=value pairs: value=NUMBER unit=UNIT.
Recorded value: value=0.06 unit=MPa
